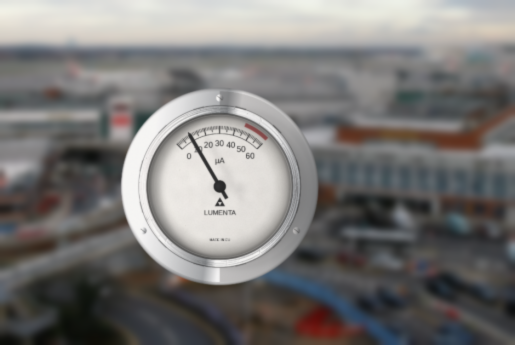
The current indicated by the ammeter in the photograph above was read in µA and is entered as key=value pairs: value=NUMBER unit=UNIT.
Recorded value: value=10 unit=µA
